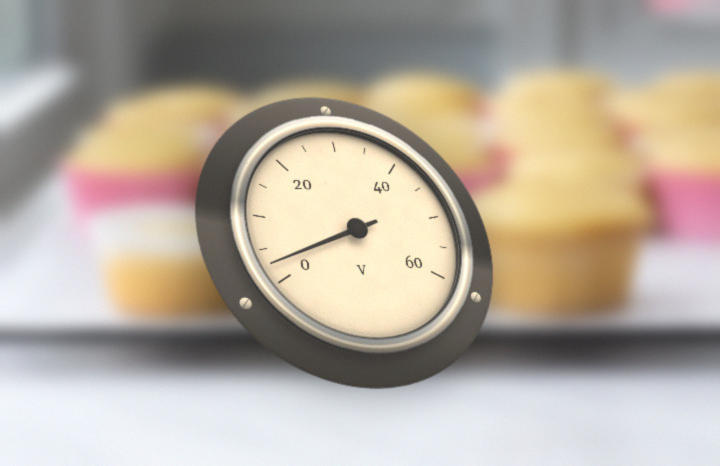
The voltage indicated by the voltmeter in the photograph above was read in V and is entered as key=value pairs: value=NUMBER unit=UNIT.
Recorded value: value=2.5 unit=V
